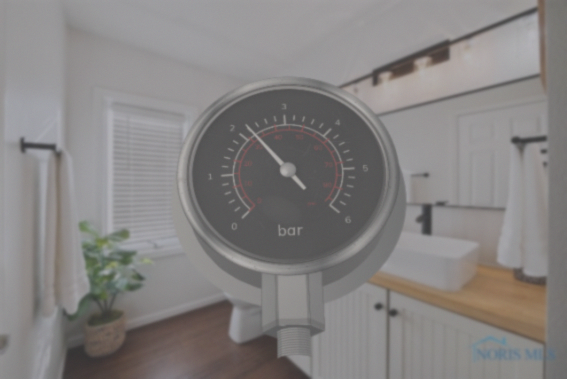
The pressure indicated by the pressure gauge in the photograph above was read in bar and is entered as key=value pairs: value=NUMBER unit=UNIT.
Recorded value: value=2.2 unit=bar
